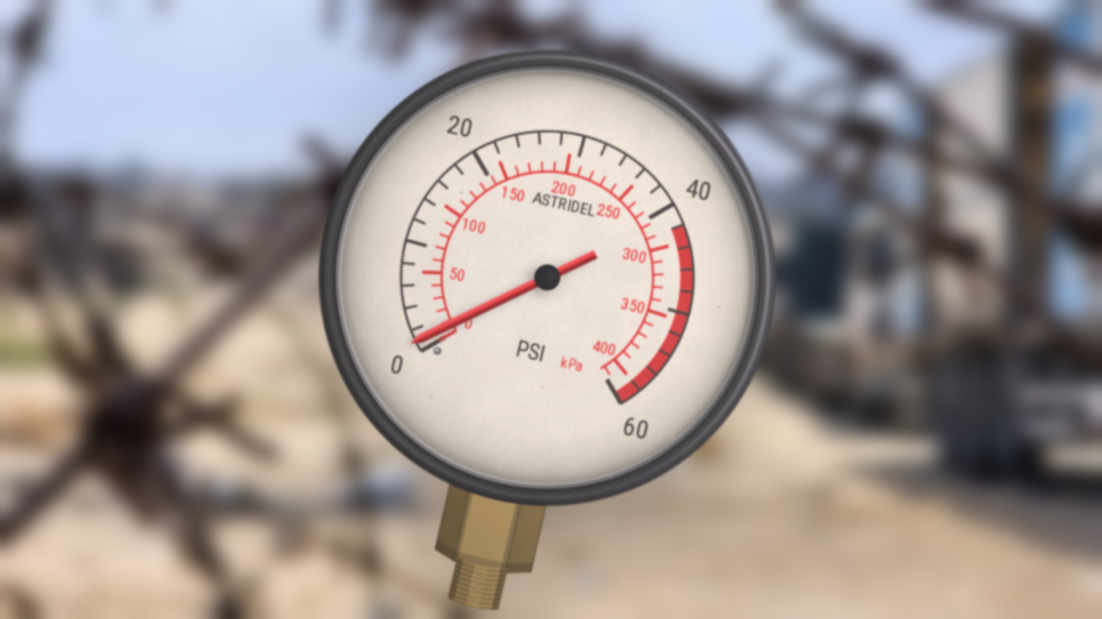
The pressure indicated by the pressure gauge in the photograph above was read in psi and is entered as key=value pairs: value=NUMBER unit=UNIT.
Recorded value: value=1 unit=psi
